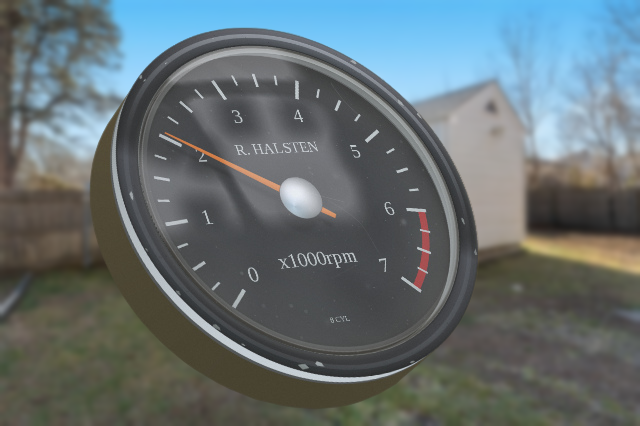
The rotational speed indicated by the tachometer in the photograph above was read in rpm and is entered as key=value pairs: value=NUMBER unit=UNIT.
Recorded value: value=2000 unit=rpm
